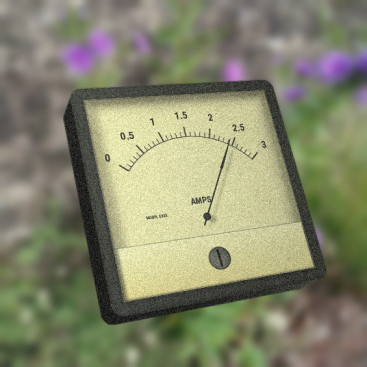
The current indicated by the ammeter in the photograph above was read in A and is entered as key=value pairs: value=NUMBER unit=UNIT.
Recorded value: value=2.4 unit=A
